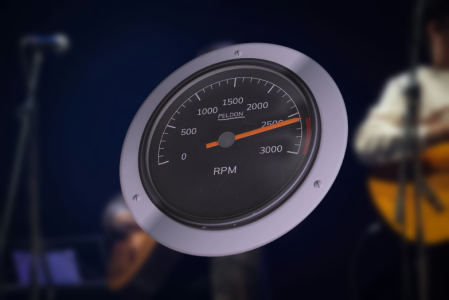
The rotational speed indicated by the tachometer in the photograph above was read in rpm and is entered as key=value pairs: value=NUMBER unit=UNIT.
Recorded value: value=2600 unit=rpm
